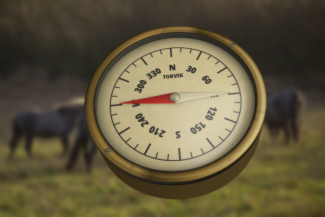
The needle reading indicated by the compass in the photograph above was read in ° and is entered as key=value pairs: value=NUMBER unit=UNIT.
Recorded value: value=270 unit=°
